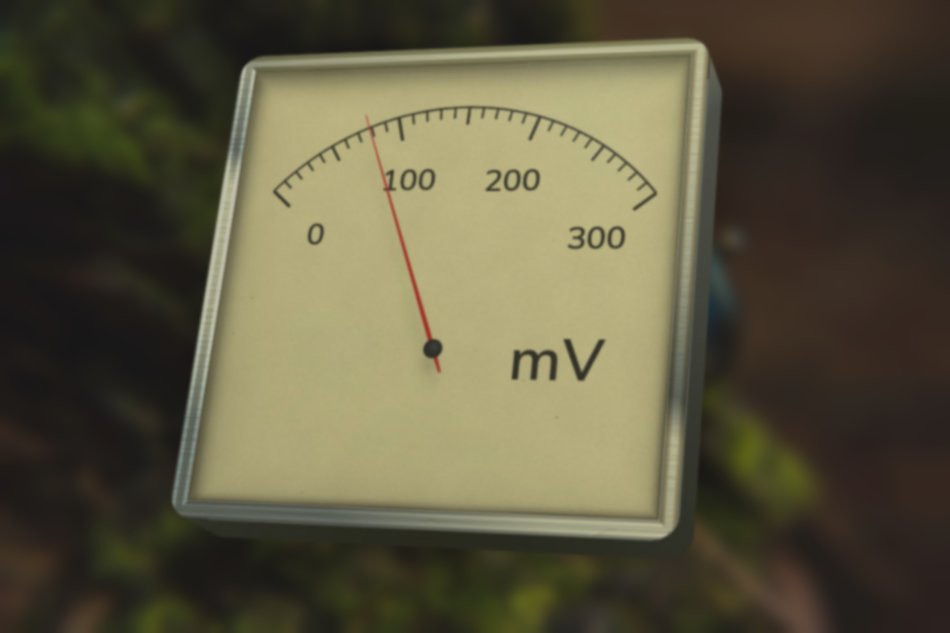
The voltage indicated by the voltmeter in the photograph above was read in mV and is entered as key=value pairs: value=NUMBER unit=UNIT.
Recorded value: value=80 unit=mV
